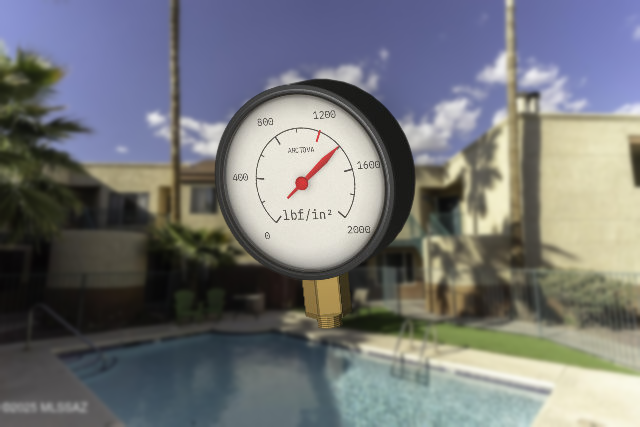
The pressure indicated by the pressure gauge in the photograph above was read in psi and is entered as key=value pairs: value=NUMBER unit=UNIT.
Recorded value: value=1400 unit=psi
